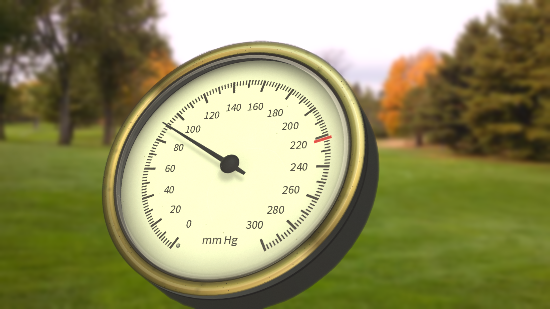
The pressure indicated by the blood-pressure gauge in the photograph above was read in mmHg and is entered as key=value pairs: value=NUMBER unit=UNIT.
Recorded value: value=90 unit=mmHg
